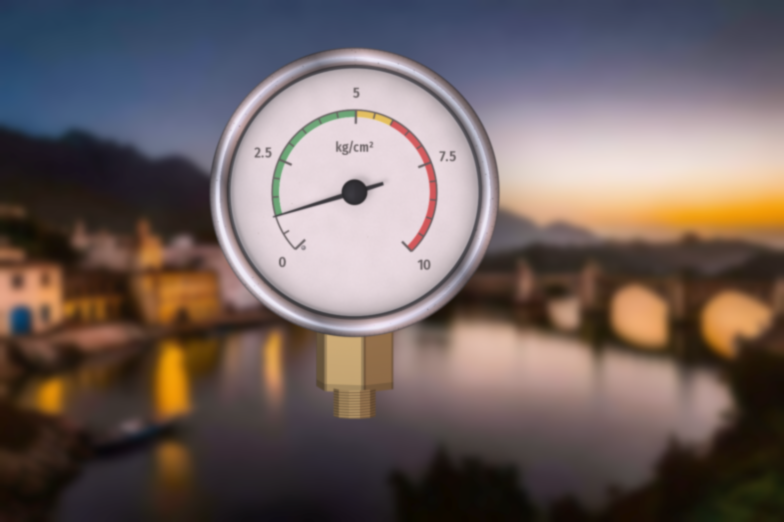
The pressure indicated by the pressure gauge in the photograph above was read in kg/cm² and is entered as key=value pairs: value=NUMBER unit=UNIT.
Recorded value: value=1 unit=kg/cm²
